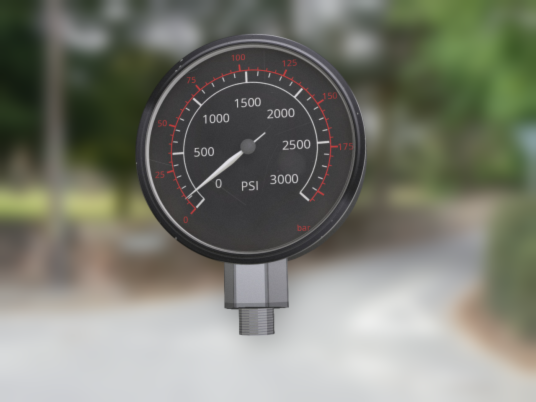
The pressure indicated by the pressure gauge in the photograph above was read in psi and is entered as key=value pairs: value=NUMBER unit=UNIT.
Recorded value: value=100 unit=psi
